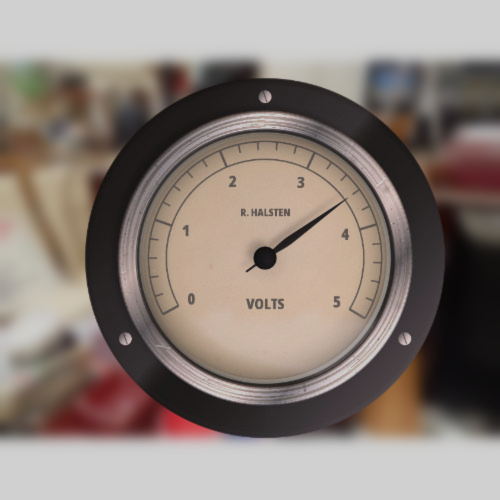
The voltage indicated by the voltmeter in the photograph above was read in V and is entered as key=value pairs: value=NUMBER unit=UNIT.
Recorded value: value=3.6 unit=V
